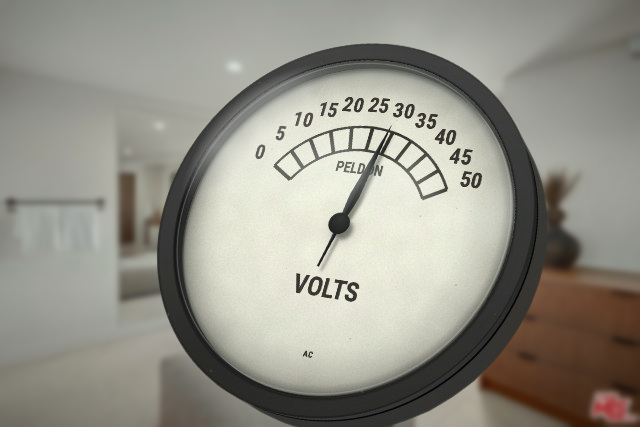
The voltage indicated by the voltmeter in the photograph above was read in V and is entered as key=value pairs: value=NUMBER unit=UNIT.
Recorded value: value=30 unit=V
